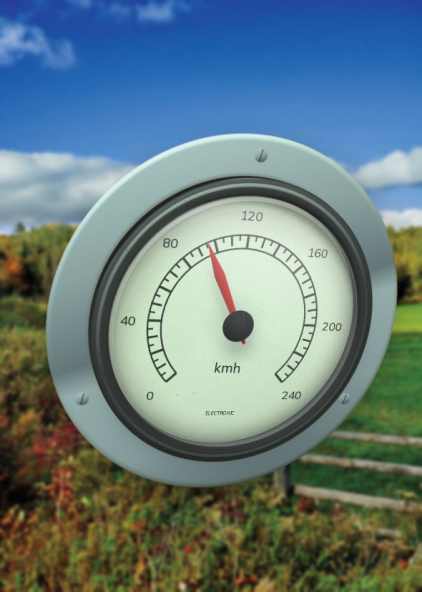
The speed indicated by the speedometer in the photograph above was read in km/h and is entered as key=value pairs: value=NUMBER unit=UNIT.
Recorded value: value=95 unit=km/h
